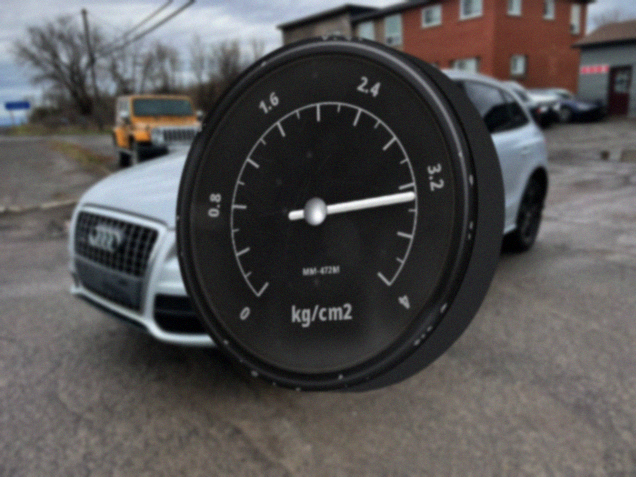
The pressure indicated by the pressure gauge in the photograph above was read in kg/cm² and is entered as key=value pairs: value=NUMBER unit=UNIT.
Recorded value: value=3.3 unit=kg/cm²
